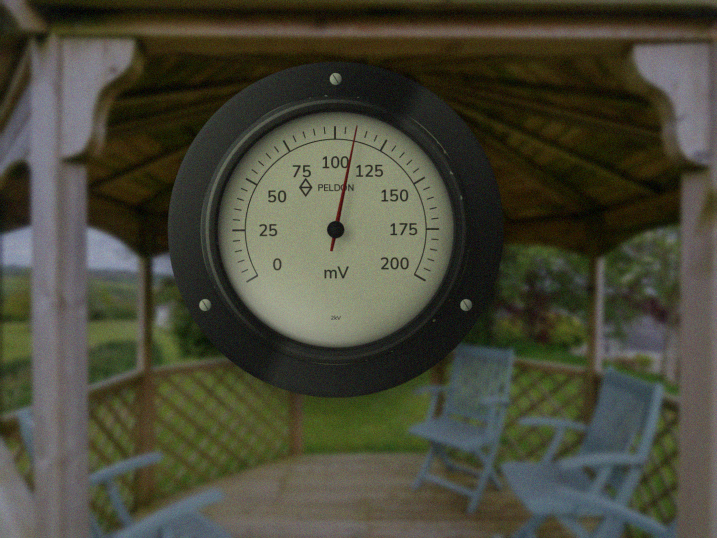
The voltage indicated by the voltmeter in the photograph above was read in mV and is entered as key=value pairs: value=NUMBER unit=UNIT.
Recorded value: value=110 unit=mV
